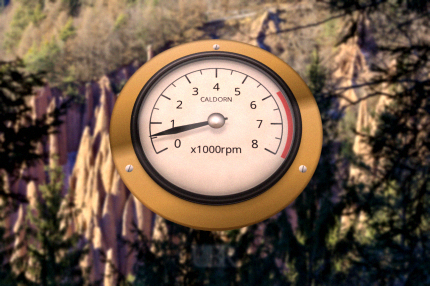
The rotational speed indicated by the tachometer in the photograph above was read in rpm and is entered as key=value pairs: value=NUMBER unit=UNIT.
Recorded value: value=500 unit=rpm
